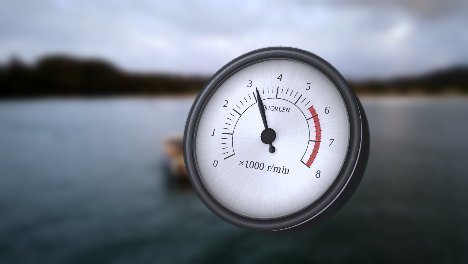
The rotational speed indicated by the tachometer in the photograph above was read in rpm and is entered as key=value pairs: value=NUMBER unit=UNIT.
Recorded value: value=3200 unit=rpm
